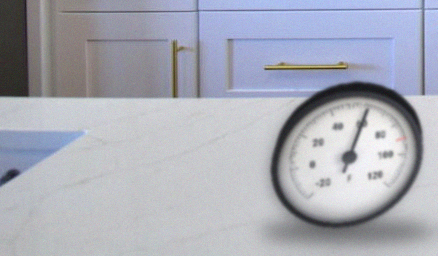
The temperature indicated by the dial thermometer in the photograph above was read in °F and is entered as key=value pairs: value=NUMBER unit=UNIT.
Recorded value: value=60 unit=°F
